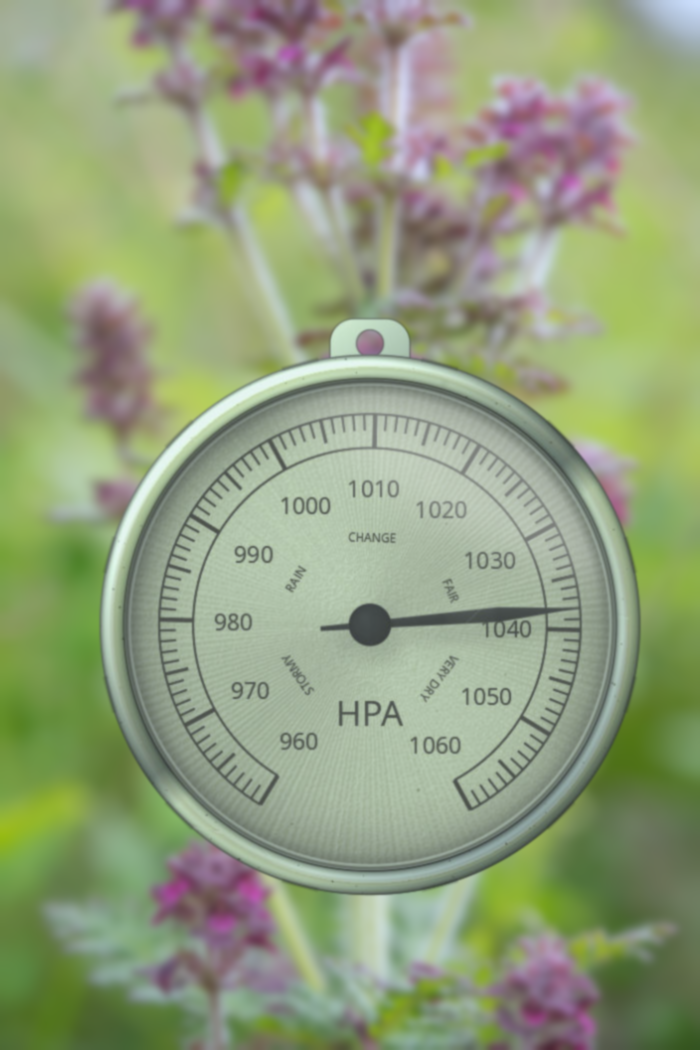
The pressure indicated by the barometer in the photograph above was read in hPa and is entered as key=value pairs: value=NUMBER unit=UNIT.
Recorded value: value=1038 unit=hPa
